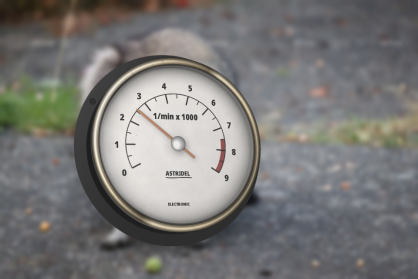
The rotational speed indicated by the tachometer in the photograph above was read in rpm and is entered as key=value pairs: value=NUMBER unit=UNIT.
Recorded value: value=2500 unit=rpm
